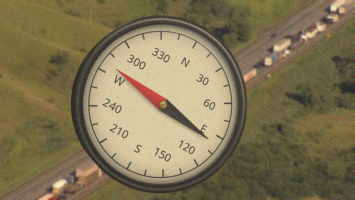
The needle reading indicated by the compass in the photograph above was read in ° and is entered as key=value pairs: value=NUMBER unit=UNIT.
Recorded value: value=277.5 unit=°
